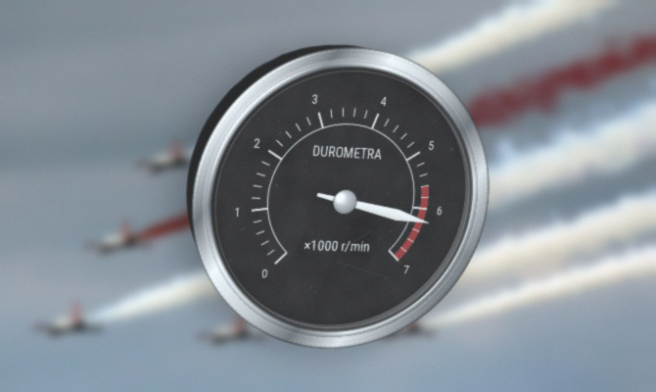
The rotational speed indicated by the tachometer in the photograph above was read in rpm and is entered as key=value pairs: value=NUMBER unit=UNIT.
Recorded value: value=6200 unit=rpm
